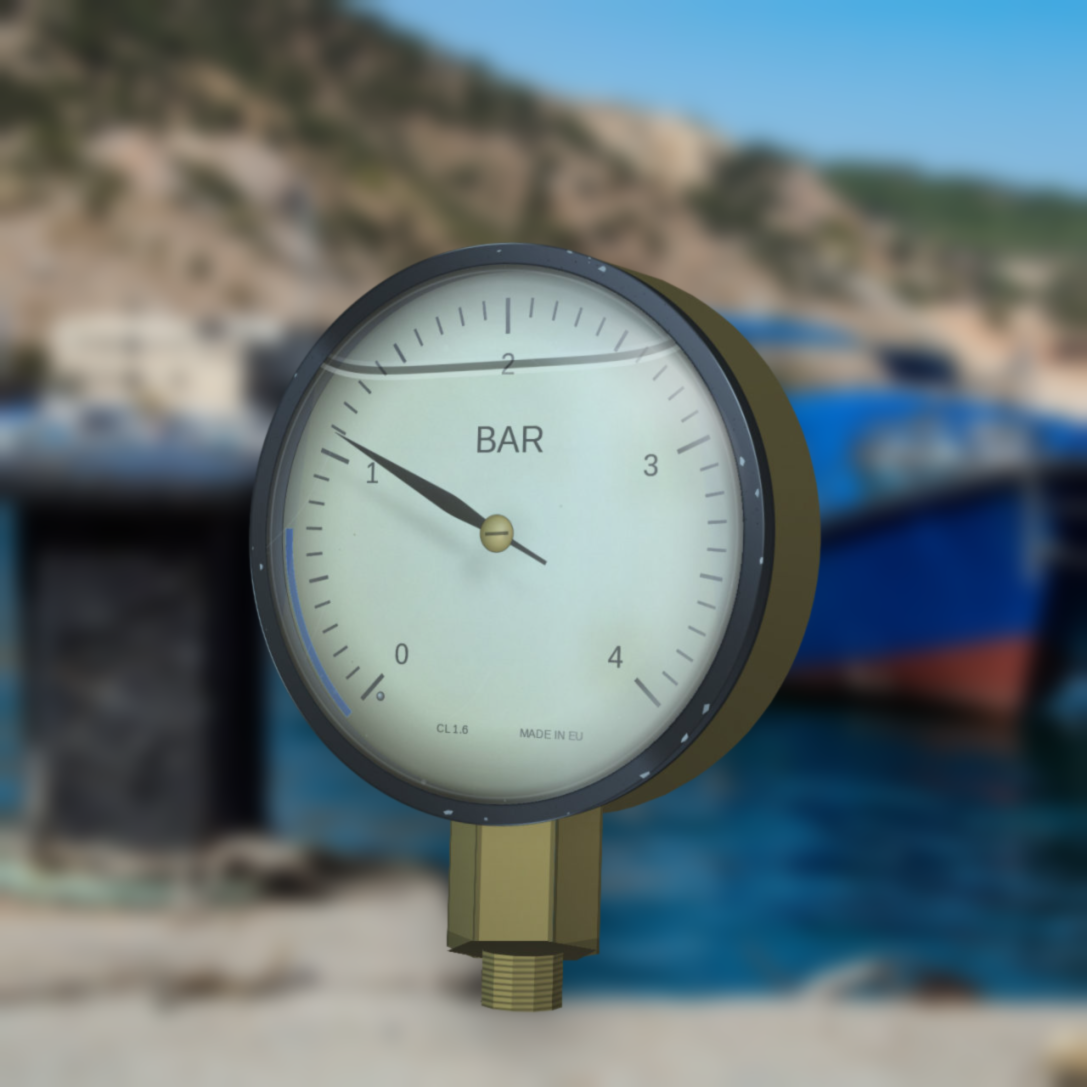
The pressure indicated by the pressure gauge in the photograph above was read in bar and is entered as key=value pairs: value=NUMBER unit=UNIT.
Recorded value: value=1.1 unit=bar
